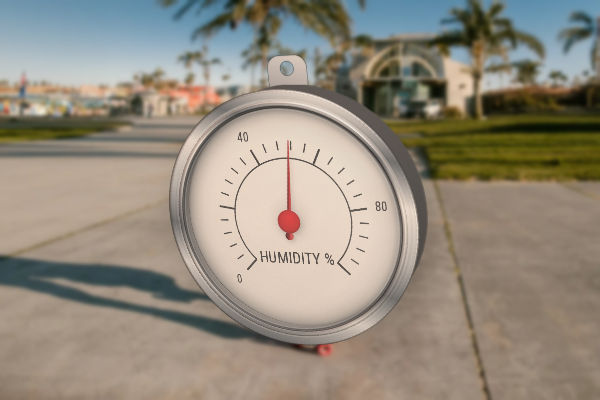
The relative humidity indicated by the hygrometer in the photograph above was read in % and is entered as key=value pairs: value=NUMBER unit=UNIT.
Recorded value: value=52 unit=%
